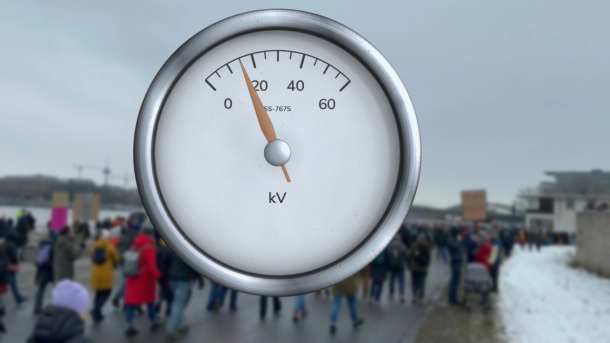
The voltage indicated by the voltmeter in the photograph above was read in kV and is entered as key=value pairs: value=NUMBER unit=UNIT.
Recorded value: value=15 unit=kV
